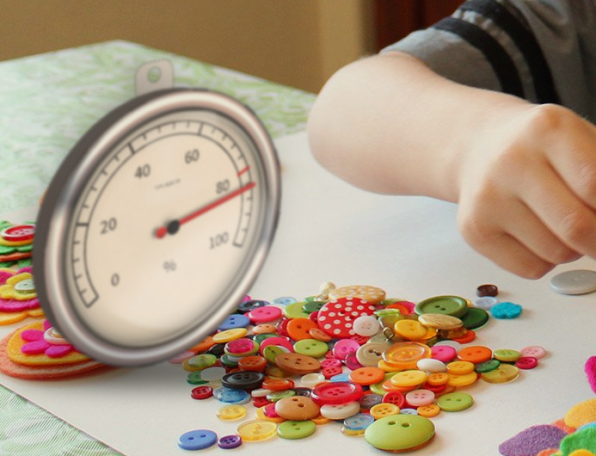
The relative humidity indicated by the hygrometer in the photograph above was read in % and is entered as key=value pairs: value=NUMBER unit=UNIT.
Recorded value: value=84 unit=%
